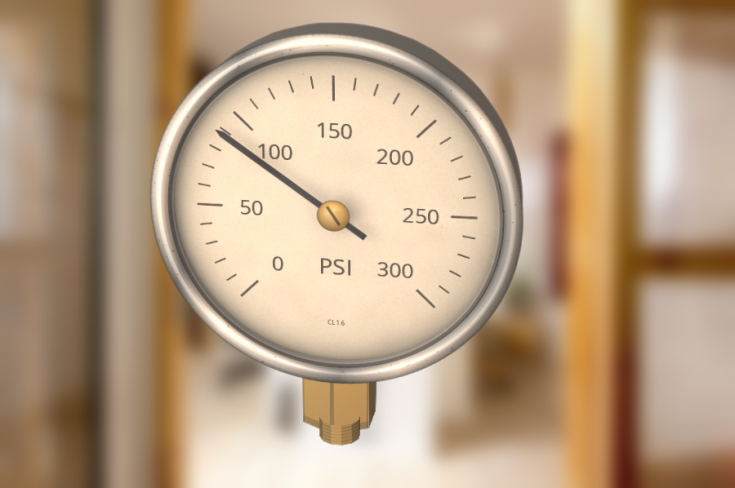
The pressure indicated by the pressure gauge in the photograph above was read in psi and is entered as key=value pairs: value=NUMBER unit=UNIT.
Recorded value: value=90 unit=psi
